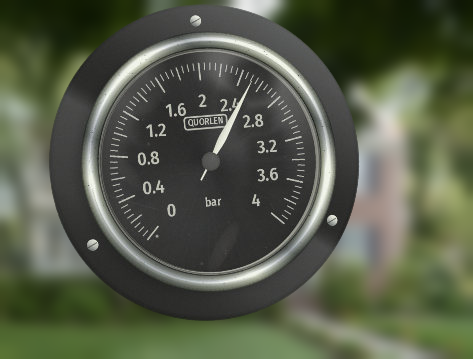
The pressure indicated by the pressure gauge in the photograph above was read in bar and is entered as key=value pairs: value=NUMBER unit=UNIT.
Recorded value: value=2.5 unit=bar
